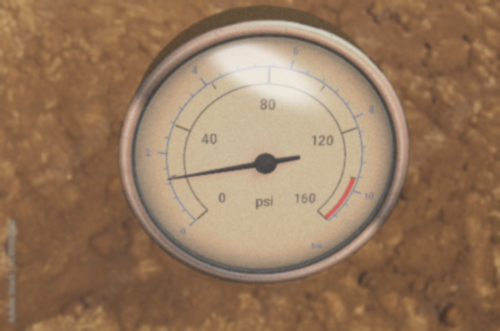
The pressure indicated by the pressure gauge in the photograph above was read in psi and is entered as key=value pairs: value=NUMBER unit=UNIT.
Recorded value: value=20 unit=psi
